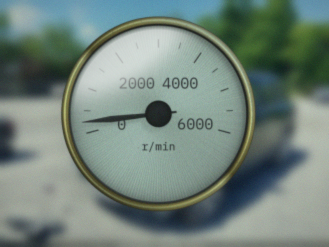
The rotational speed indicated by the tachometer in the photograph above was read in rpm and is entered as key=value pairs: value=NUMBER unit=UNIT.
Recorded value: value=250 unit=rpm
